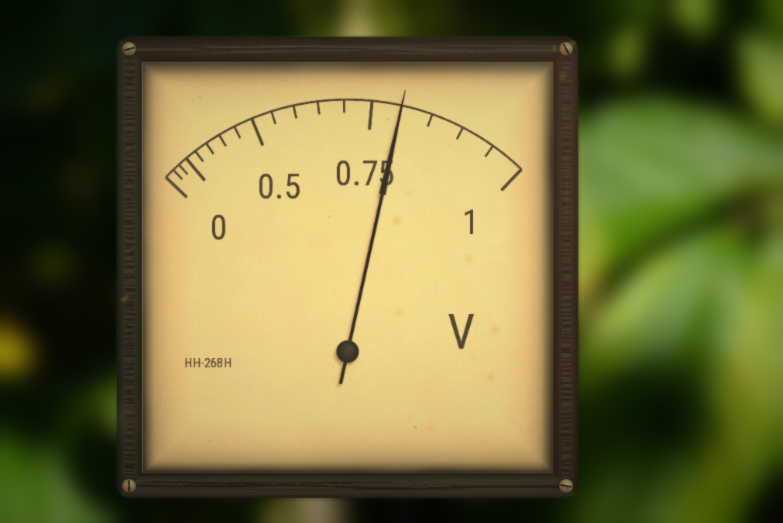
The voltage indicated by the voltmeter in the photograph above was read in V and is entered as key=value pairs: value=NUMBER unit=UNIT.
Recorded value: value=0.8 unit=V
